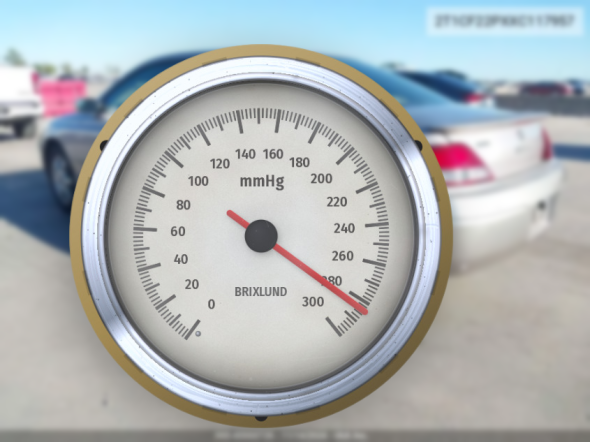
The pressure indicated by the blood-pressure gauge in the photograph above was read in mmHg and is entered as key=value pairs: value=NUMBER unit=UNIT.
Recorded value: value=284 unit=mmHg
